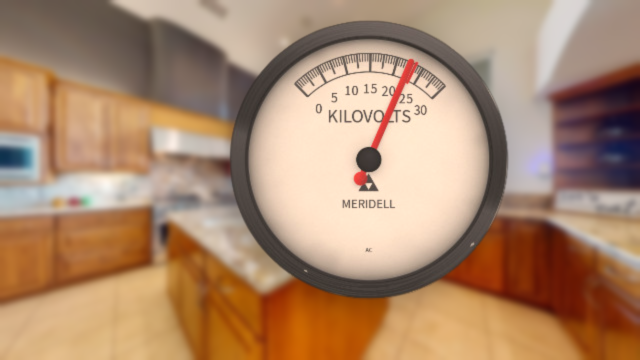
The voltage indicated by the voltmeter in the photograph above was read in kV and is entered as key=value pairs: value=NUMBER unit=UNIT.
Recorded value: value=22.5 unit=kV
